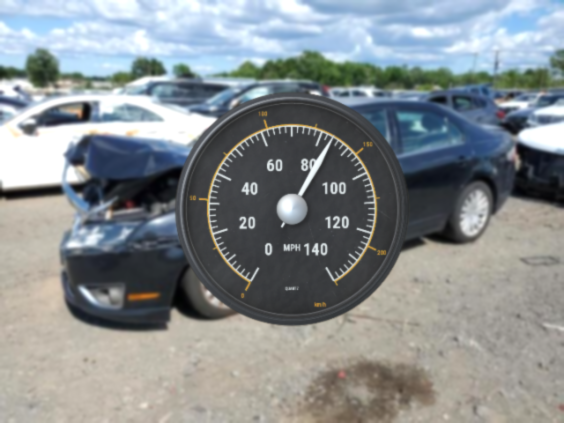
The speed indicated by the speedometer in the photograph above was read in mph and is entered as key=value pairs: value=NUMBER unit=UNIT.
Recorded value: value=84 unit=mph
